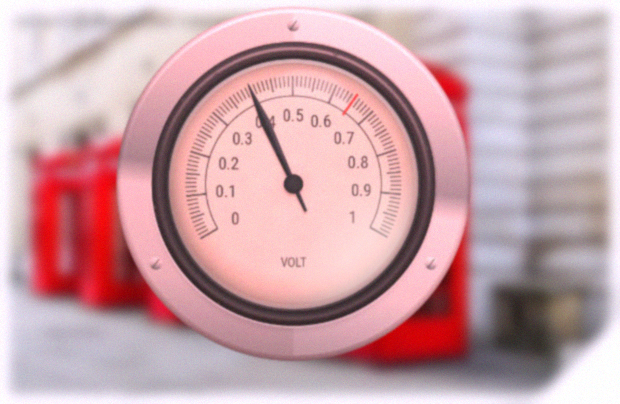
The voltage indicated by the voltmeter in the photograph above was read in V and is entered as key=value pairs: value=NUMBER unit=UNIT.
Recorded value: value=0.4 unit=V
